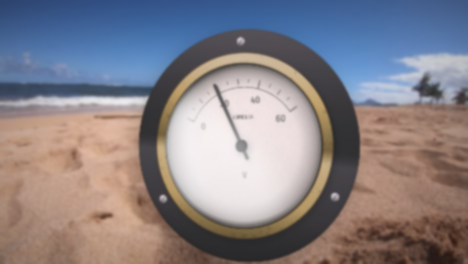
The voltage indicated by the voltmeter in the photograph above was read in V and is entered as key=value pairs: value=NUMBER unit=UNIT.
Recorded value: value=20 unit=V
